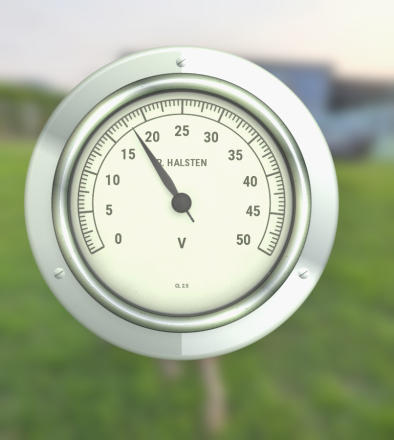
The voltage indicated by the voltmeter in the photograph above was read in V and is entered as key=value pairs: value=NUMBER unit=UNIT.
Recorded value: value=18 unit=V
